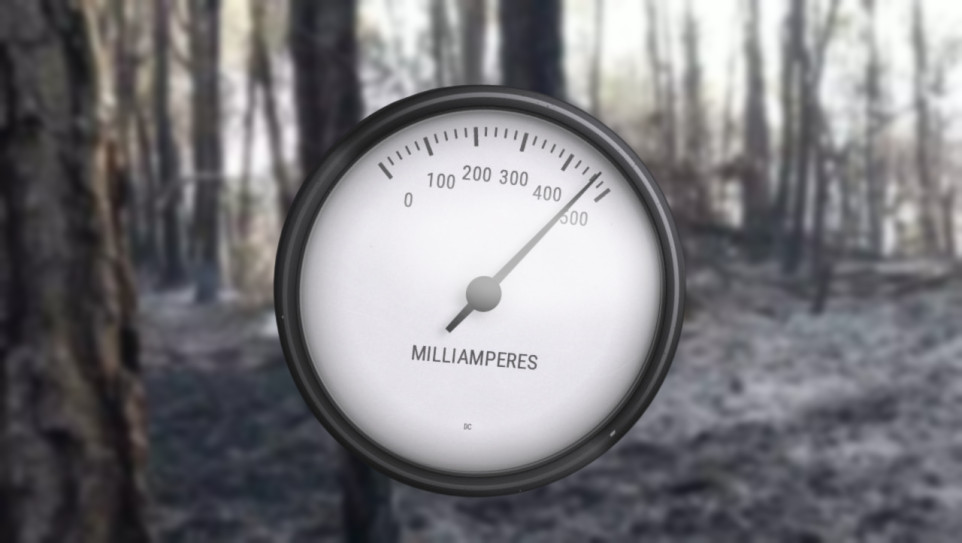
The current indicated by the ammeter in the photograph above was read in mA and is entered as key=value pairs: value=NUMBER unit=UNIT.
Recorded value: value=460 unit=mA
